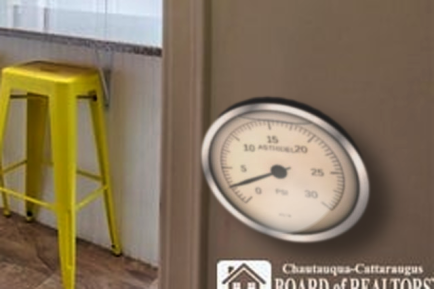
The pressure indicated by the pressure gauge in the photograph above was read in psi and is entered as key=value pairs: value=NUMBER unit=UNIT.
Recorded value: value=2.5 unit=psi
